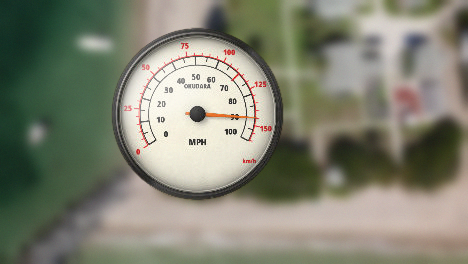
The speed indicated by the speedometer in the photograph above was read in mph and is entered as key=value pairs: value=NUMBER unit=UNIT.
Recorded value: value=90 unit=mph
